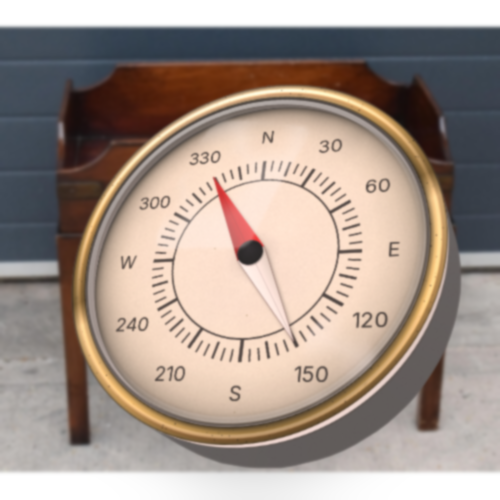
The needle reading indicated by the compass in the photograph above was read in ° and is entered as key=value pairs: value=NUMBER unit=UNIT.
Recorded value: value=330 unit=°
